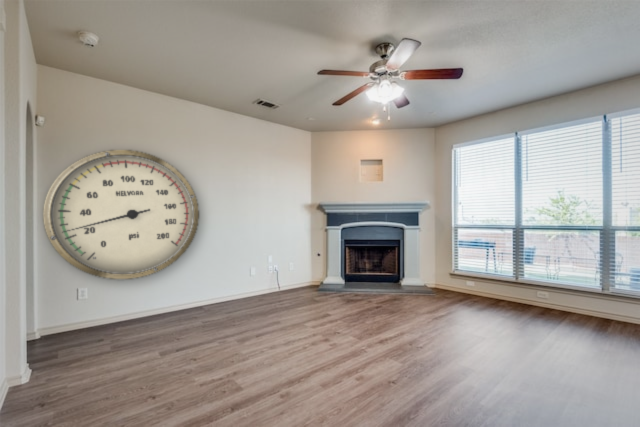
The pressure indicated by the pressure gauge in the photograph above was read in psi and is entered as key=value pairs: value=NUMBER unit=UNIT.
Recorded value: value=25 unit=psi
